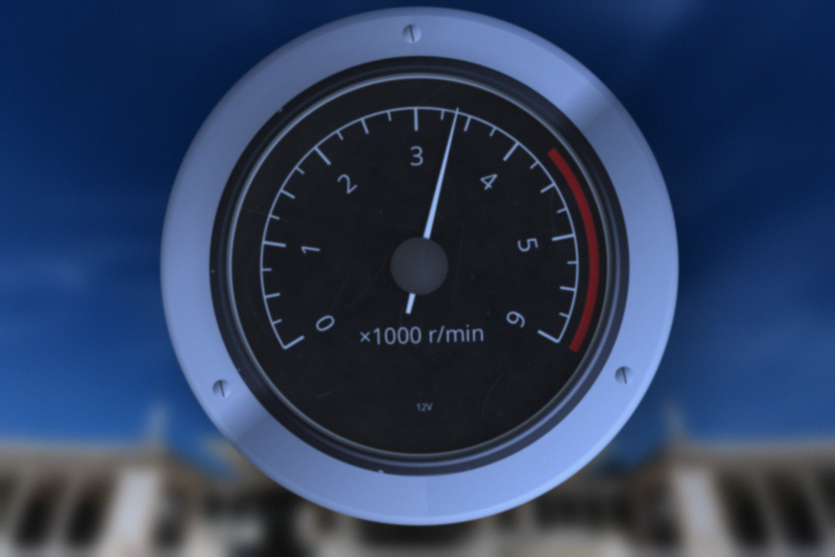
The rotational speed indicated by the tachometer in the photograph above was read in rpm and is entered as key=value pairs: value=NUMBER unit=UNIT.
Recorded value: value=3375 unit=rpm
